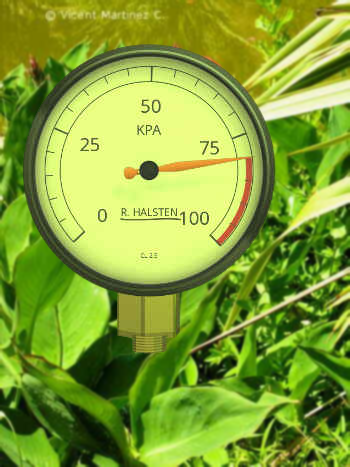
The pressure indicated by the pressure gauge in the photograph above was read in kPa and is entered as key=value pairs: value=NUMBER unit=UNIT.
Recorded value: value=80 unit=kPa
